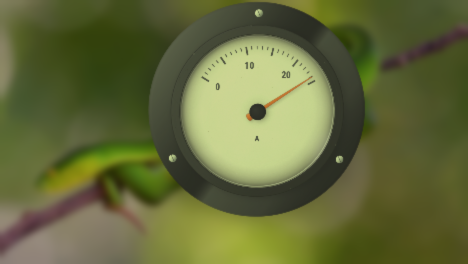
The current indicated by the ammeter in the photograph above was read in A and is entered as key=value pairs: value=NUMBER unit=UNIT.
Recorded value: value=24 unit=A
